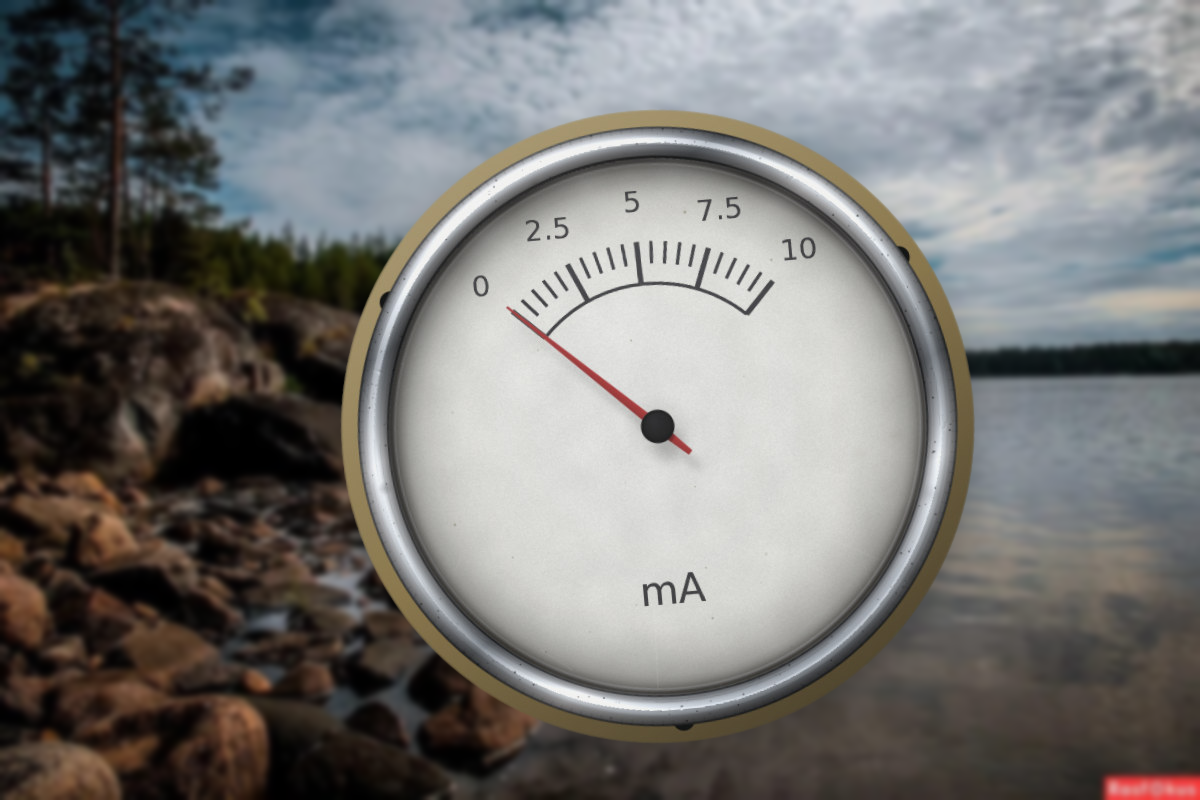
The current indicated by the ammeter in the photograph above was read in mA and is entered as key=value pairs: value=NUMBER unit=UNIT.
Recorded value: value=0 unit=mA
